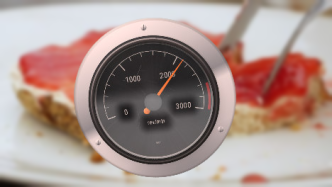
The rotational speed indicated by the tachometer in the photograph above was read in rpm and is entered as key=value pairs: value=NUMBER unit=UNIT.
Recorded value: value=2100 unit=rpm
